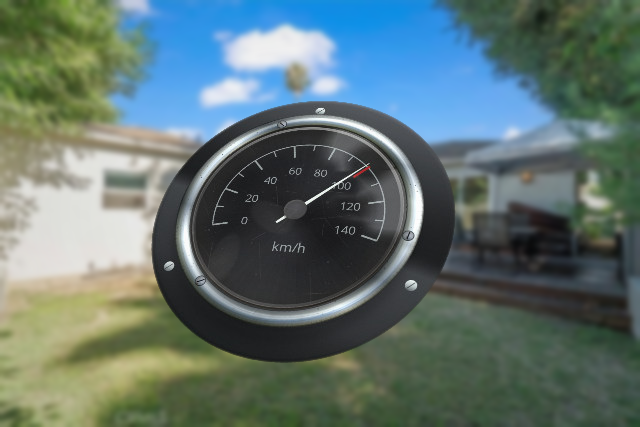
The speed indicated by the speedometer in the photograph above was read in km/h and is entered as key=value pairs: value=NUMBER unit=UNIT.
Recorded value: value=100 unit=km/h
